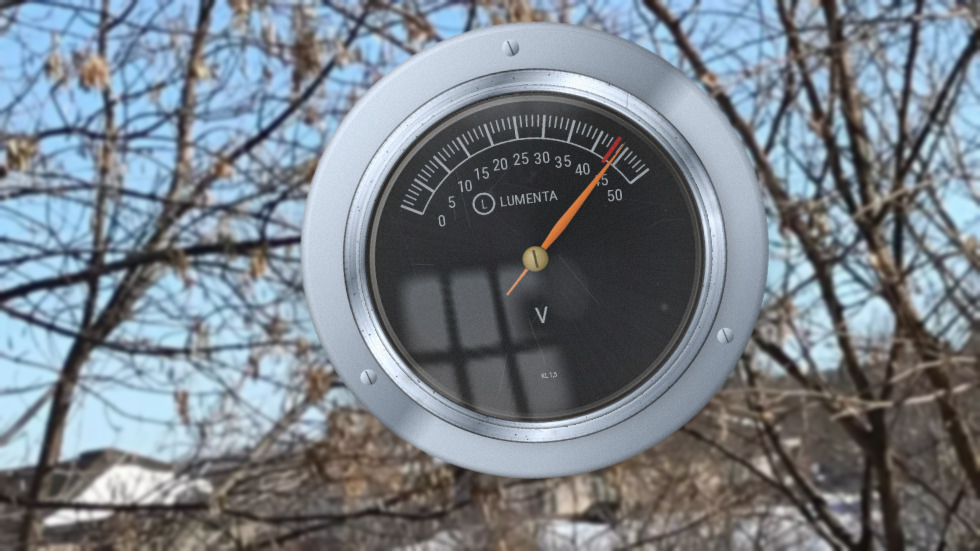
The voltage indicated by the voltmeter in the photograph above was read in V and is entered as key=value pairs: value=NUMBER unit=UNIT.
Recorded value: value=44 unit=V
